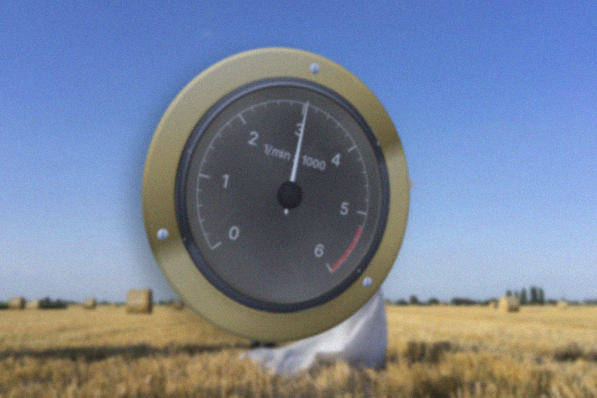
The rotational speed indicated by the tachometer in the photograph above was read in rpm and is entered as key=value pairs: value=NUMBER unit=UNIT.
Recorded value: value=3000 unit=rpm
